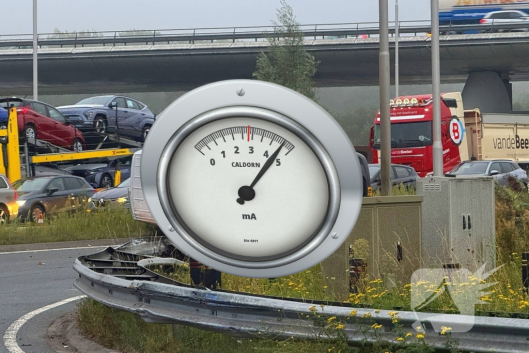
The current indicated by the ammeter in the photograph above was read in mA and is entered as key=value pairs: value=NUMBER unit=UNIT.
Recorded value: value=4.5 unit=mA
